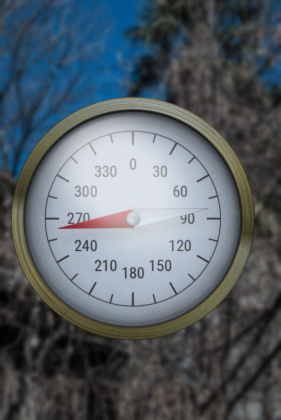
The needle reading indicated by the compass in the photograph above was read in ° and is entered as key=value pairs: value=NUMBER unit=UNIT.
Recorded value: value=262.5 unit=°
